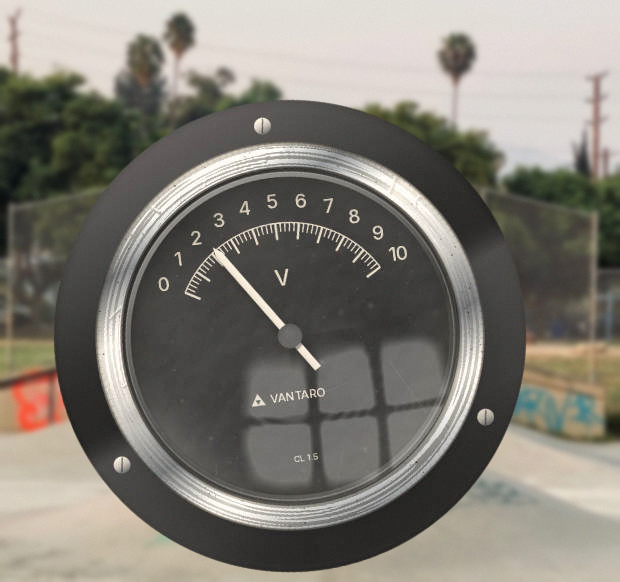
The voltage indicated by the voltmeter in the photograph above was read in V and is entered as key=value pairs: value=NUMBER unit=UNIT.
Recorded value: value=2.2 unit=V
